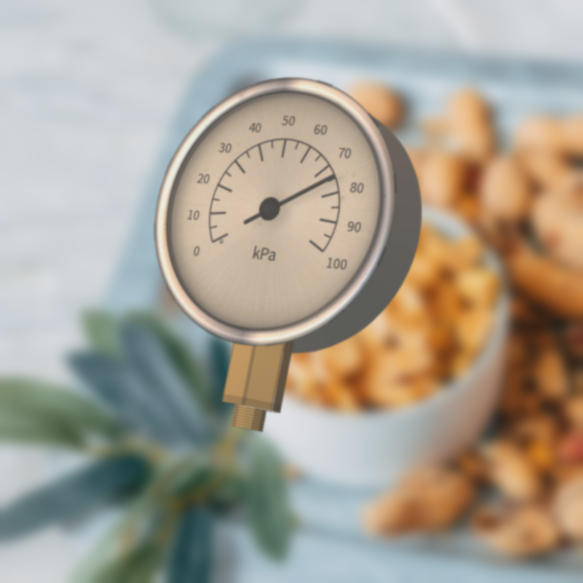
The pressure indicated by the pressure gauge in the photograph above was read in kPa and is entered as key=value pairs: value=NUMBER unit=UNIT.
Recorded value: value=75 unit=kPa
